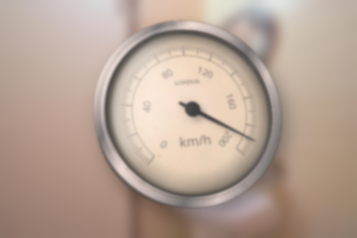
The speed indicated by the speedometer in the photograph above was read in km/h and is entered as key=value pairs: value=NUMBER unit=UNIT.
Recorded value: value=190 unit=km/h
